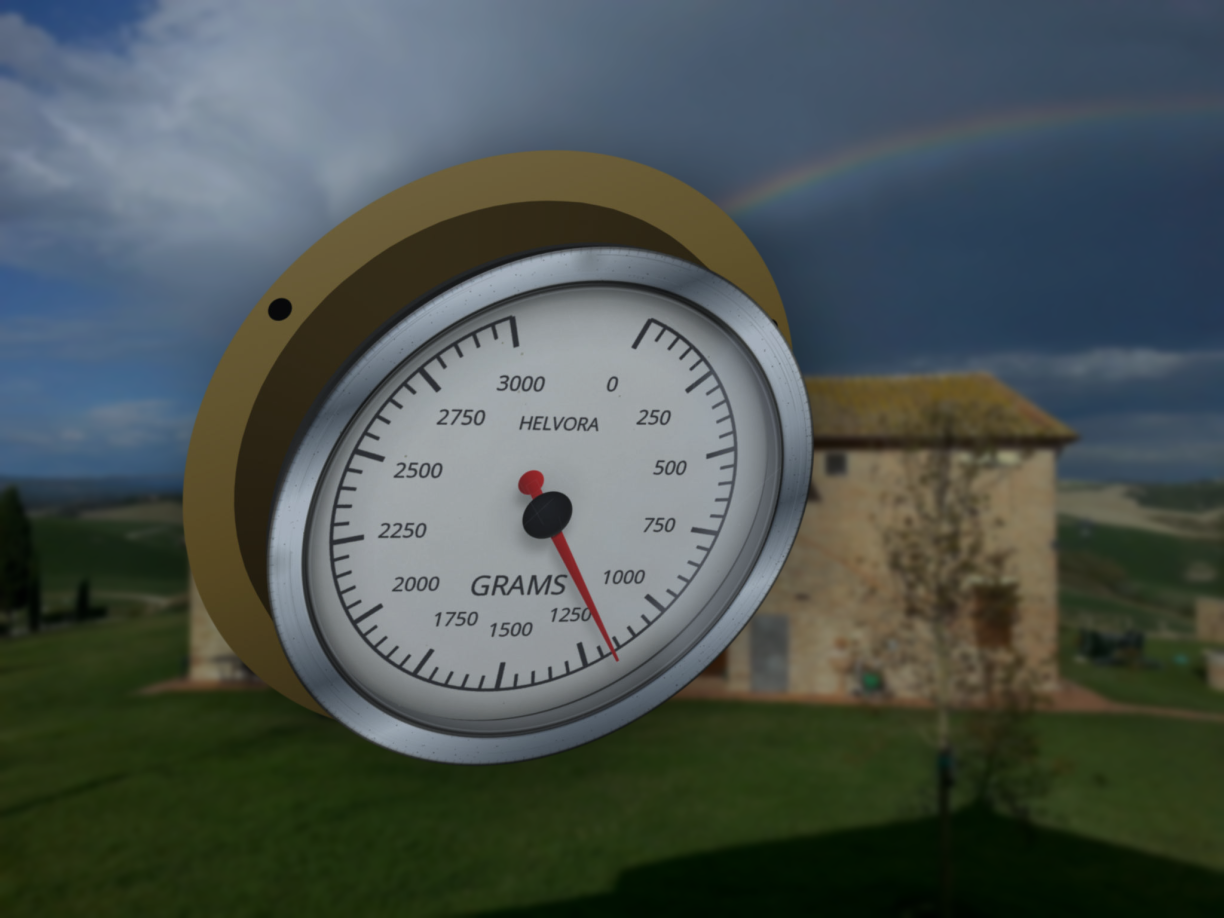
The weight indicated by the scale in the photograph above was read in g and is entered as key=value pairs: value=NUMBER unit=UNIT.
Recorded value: value=1175 unit=g
